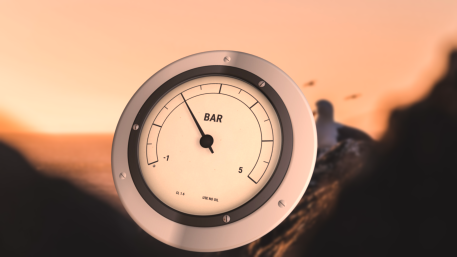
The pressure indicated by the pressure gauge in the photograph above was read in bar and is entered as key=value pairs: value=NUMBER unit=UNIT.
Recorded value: value=1 unit=bar
